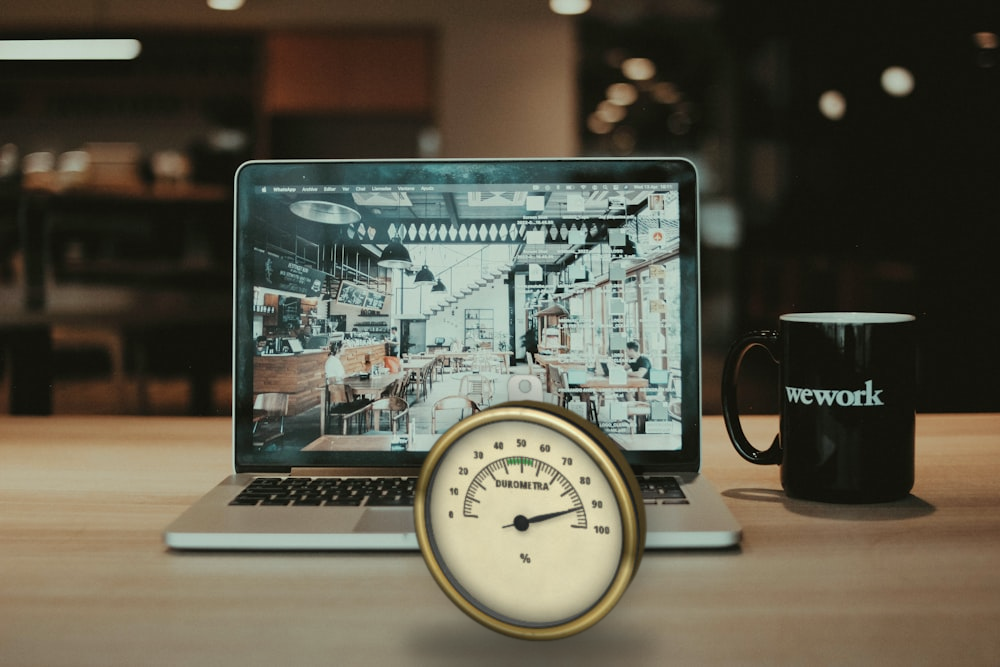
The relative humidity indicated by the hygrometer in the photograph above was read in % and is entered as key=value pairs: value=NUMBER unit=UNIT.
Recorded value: value=90 unit=%
